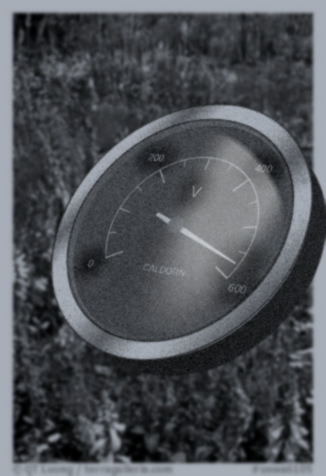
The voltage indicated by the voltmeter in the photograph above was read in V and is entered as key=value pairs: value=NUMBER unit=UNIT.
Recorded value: value=575 unit=V
